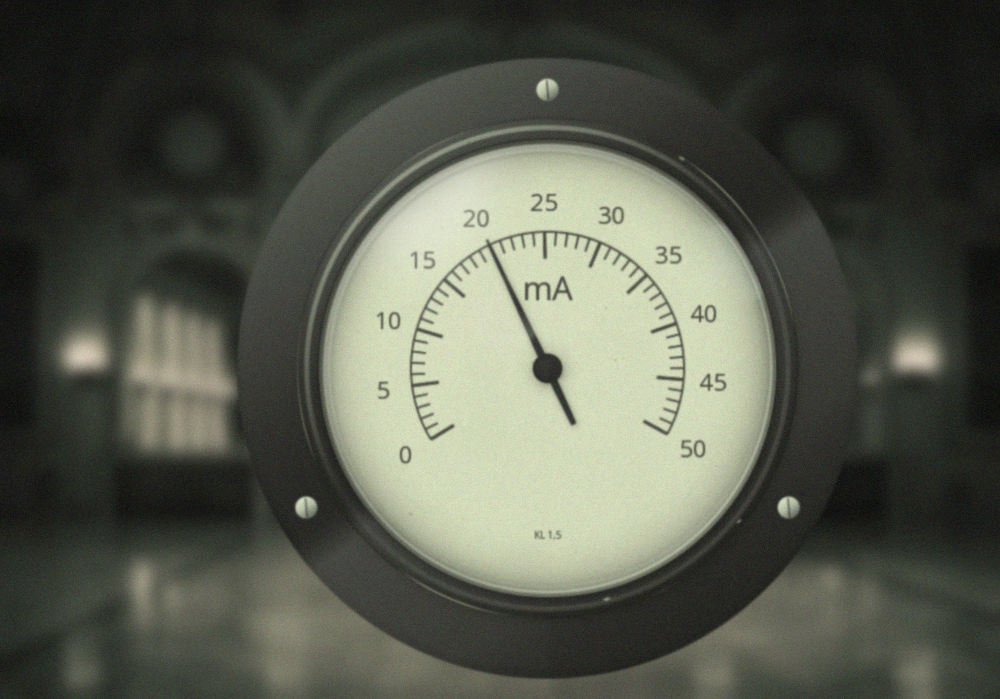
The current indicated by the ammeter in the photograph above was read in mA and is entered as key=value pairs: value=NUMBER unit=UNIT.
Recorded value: value=20 unit=mA
